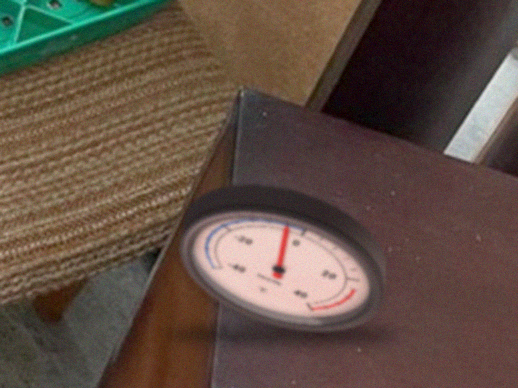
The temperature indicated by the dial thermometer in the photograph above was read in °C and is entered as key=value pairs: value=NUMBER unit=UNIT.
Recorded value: value=-4 unit=°C
